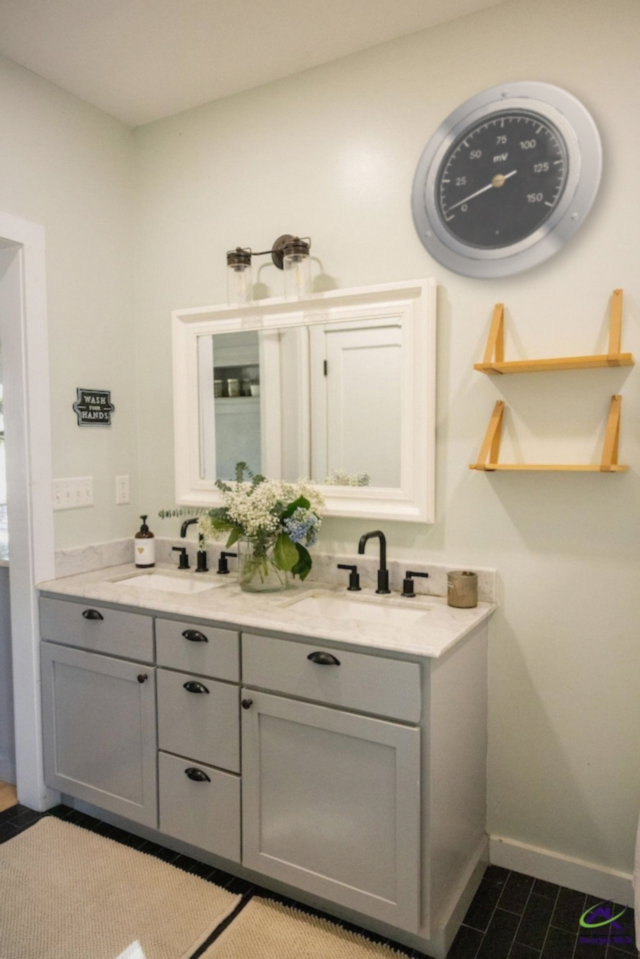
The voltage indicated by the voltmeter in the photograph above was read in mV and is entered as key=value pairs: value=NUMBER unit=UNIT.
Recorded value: value=5 unit=mV
